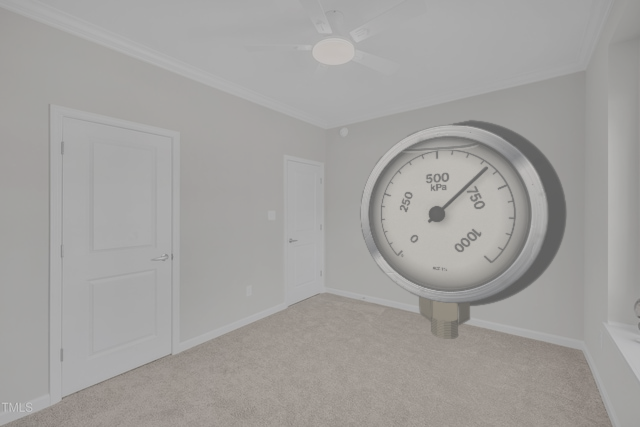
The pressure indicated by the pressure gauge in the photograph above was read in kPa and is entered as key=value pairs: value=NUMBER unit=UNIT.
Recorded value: value=675 unit=kPa
